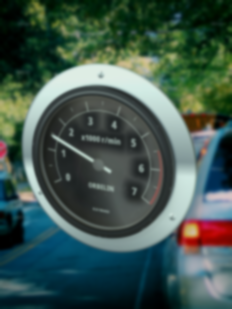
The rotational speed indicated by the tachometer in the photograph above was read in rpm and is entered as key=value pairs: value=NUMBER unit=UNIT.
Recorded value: value=1500 unit=rpm
